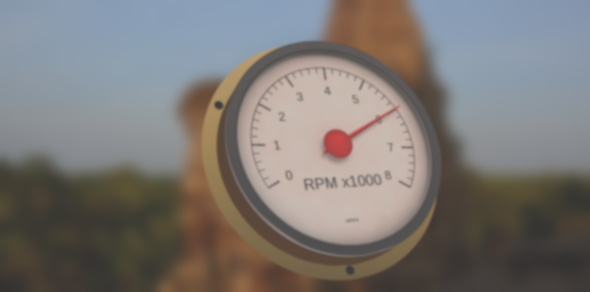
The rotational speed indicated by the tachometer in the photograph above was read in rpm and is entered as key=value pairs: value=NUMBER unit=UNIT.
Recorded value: value=6000 unit=rpm
